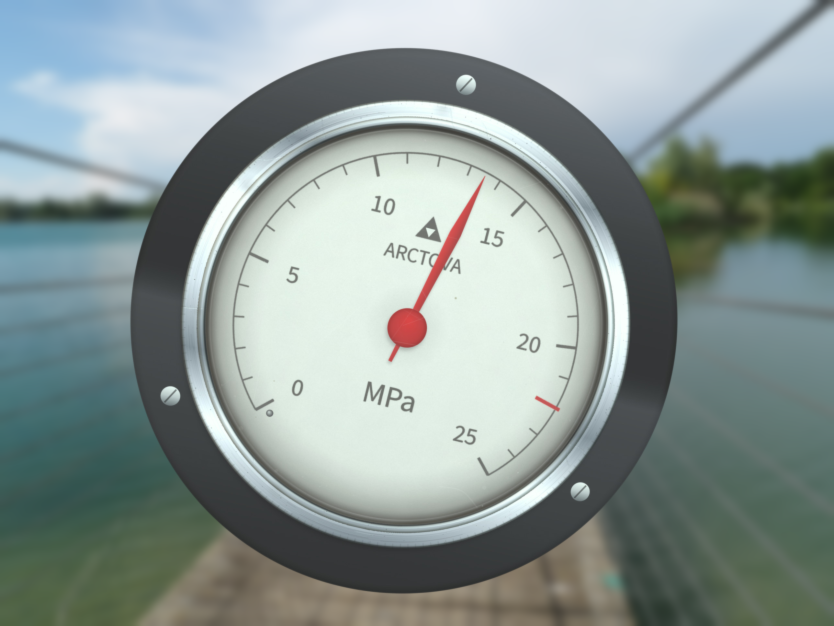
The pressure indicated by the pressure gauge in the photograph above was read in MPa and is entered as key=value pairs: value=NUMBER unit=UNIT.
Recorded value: value=13.5 unit=MPa
